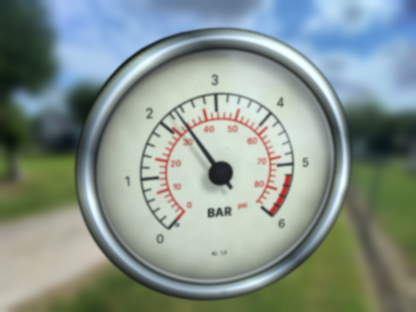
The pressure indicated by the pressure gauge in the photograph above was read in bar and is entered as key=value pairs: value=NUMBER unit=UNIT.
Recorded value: value=2.3 unit=bar
